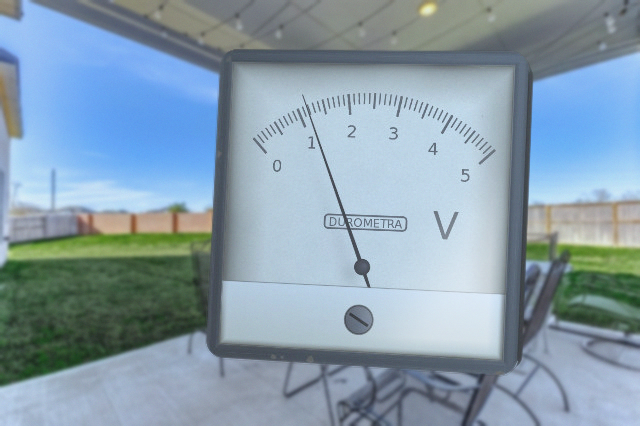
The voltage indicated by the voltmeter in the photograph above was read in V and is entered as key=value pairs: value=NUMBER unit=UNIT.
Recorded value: value=1.2 unit=V
